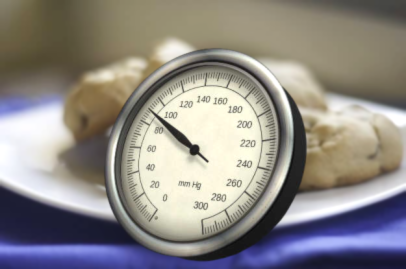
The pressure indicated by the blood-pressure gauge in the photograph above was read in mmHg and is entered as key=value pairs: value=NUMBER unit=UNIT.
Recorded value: value=90 unit=mmHg
